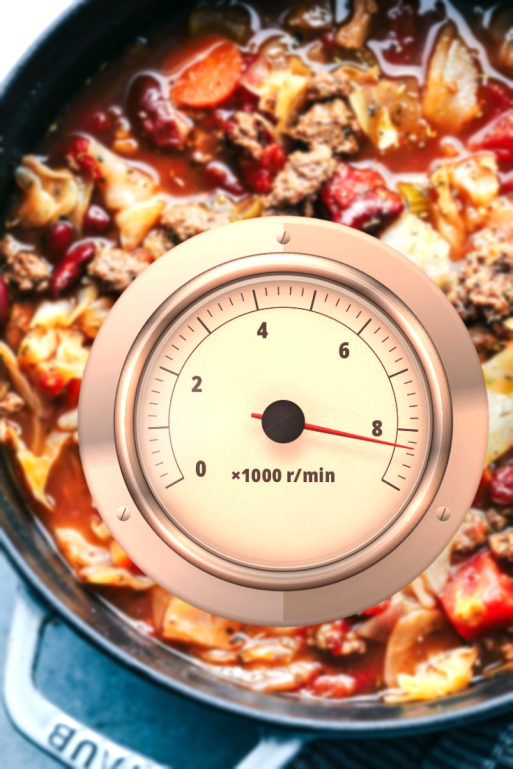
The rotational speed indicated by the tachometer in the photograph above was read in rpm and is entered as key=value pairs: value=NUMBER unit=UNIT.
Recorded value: value=8300 unit=rpm
